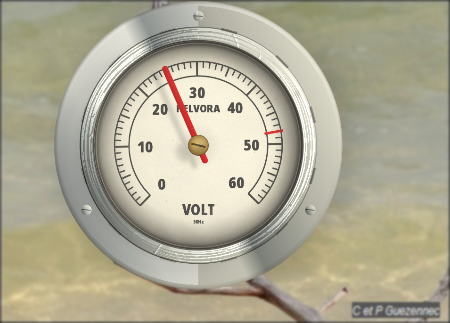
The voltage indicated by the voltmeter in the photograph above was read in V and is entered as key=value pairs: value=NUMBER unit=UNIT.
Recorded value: value=25 unit=V
